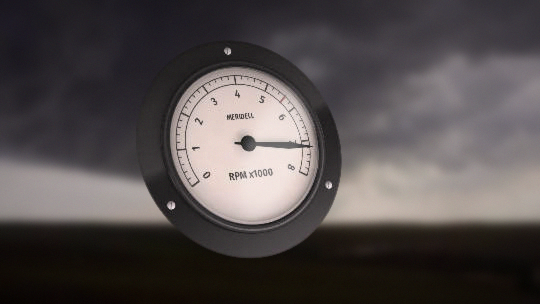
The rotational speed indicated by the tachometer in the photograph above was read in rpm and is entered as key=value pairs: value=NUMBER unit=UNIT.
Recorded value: value=7200 unit=rpm
